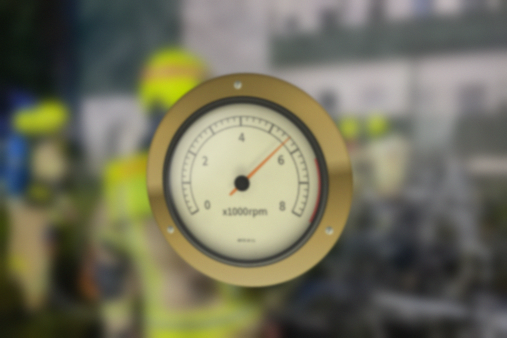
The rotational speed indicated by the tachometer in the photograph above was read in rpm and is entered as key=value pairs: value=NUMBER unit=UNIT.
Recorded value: value=5600 unit=rpm
